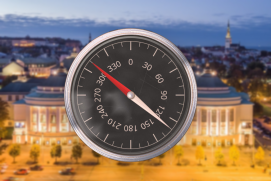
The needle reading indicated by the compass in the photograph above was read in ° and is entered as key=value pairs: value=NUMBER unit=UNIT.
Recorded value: value=310 unit=°
